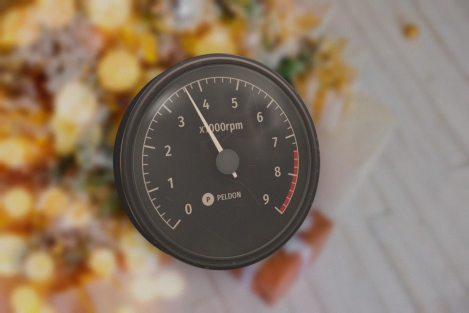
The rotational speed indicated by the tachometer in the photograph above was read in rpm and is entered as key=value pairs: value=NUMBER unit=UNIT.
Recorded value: value=3600 unit=rpm
